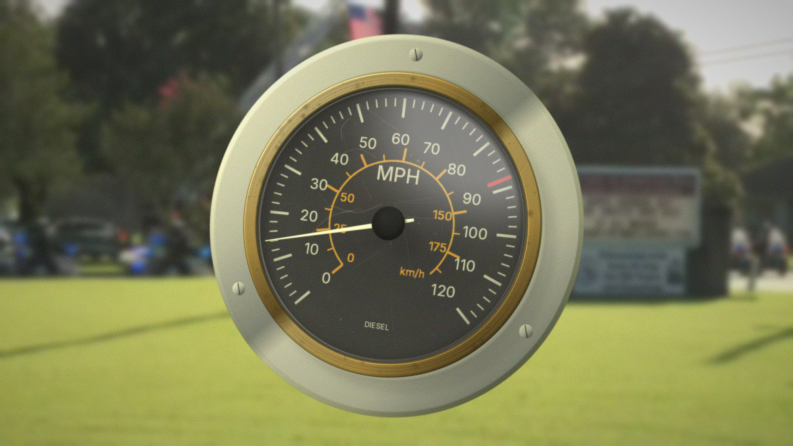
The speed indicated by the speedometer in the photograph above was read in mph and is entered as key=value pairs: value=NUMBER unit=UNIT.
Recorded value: value=14 unit=mph
